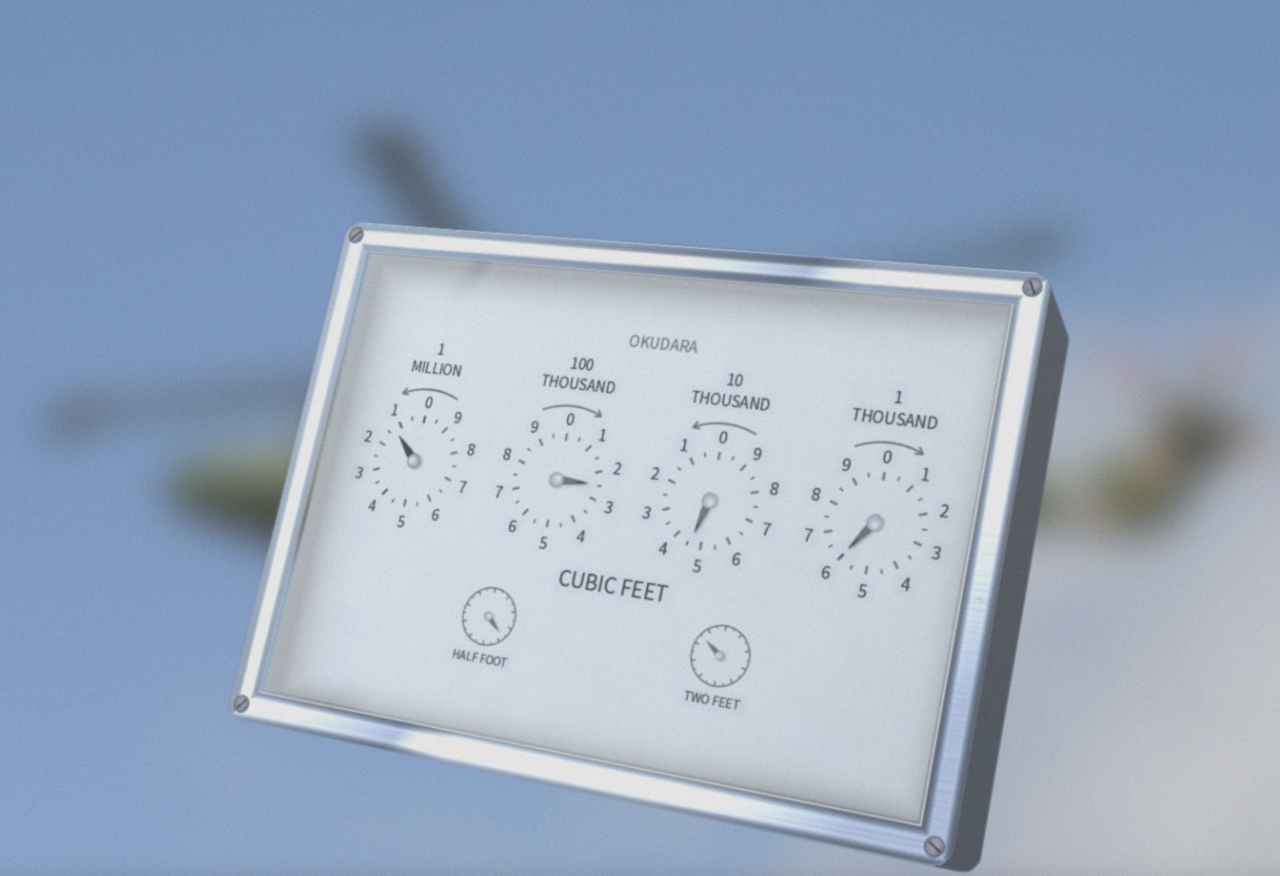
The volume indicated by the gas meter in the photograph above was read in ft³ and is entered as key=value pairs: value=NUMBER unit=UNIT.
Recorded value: value=124600 unit=ft³
